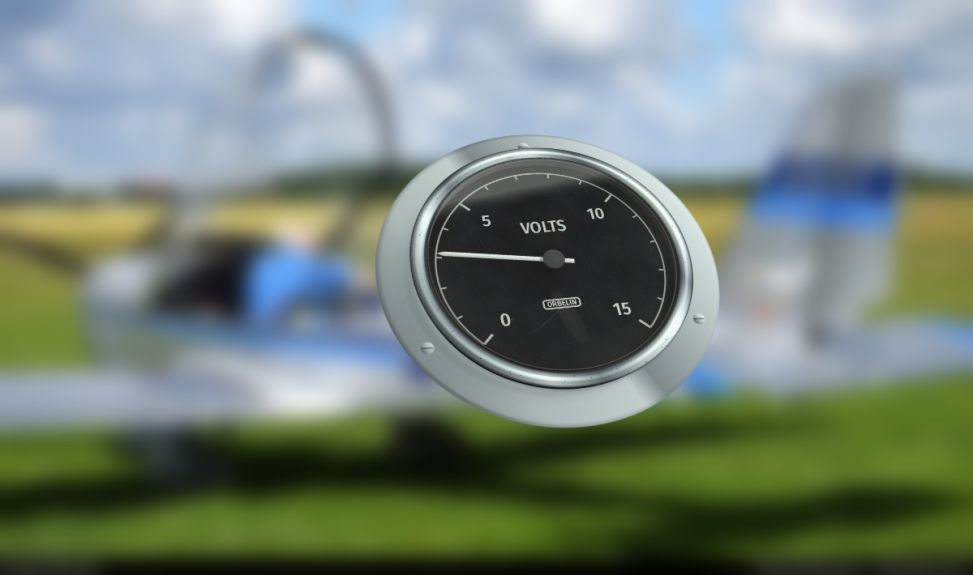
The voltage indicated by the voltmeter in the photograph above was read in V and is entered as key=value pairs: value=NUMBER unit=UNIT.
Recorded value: value=3 unit=V
